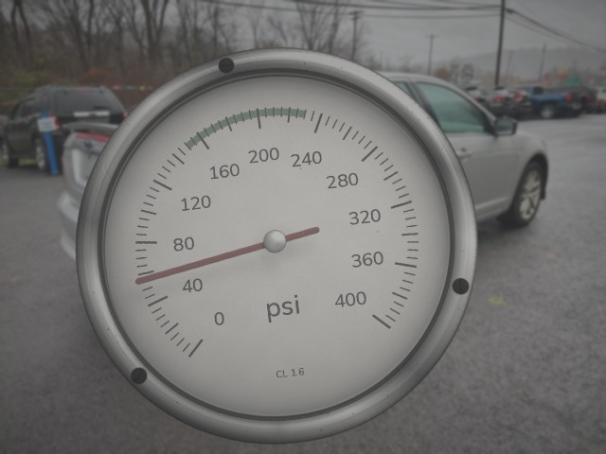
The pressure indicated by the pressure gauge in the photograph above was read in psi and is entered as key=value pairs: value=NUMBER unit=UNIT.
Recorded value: value=55 unit=psi
